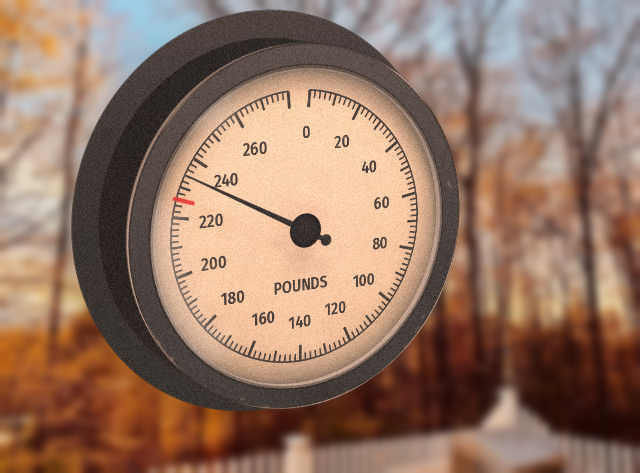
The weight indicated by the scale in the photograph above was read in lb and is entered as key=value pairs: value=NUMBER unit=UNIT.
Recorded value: value=234 unit=lb
